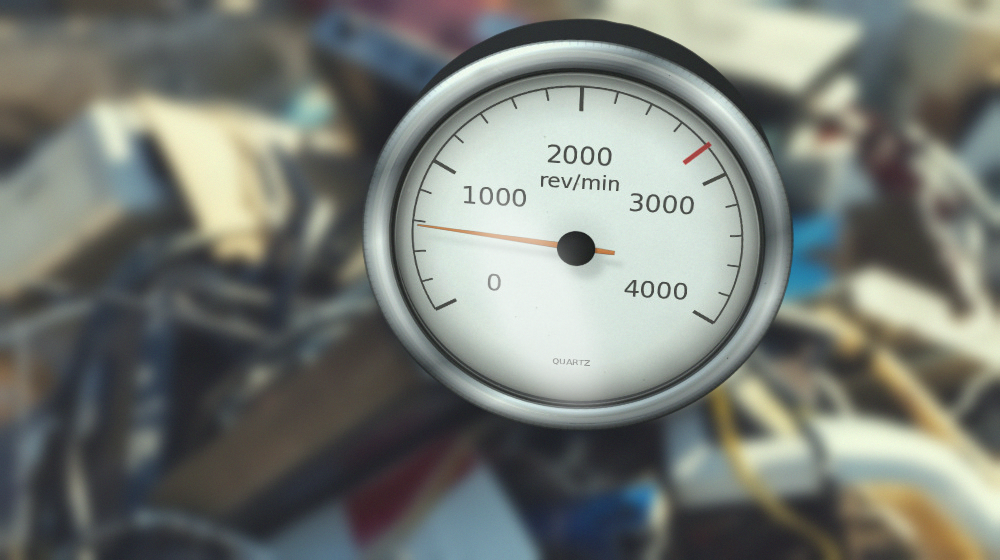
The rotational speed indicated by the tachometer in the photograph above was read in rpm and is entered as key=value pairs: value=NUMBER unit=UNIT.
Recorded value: value=600 unit=rpm
